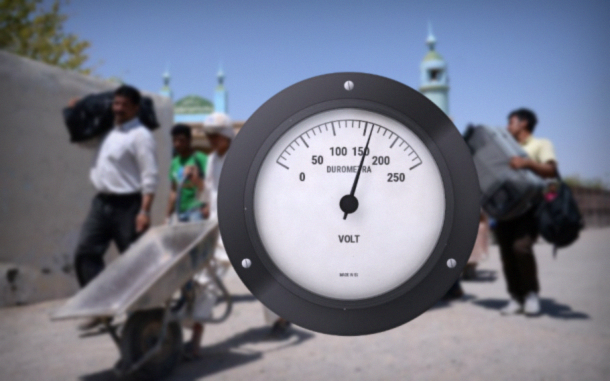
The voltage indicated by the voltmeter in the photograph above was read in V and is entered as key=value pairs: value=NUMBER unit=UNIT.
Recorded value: value=160 unit=V
